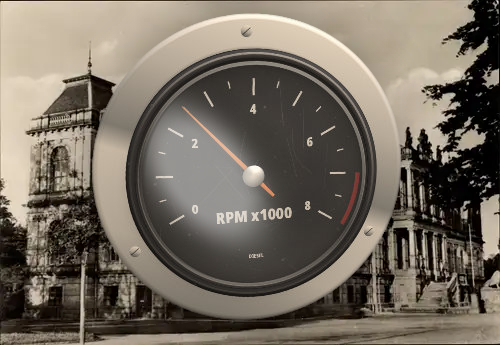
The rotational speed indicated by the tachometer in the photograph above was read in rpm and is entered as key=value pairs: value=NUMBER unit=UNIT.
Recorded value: value=2500 unit=rpm
